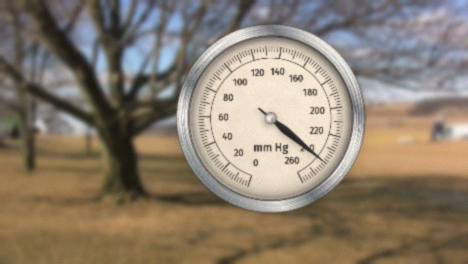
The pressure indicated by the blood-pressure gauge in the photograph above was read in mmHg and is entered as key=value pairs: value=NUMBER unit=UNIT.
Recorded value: value=240 unit=mmHg
